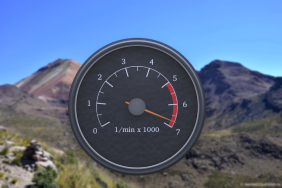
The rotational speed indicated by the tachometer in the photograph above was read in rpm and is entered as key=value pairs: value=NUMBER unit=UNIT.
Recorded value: value=6750 unit=rpm
